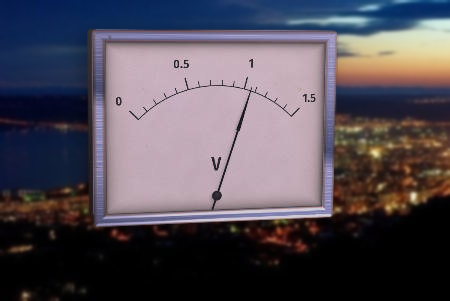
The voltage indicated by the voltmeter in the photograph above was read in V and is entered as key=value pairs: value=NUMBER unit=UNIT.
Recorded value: value=1.05 unit=V
